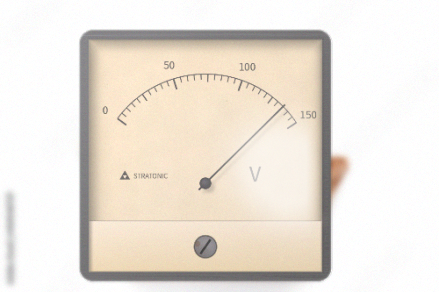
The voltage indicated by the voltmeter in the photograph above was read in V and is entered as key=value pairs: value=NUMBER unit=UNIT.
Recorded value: value=135 unit=V
